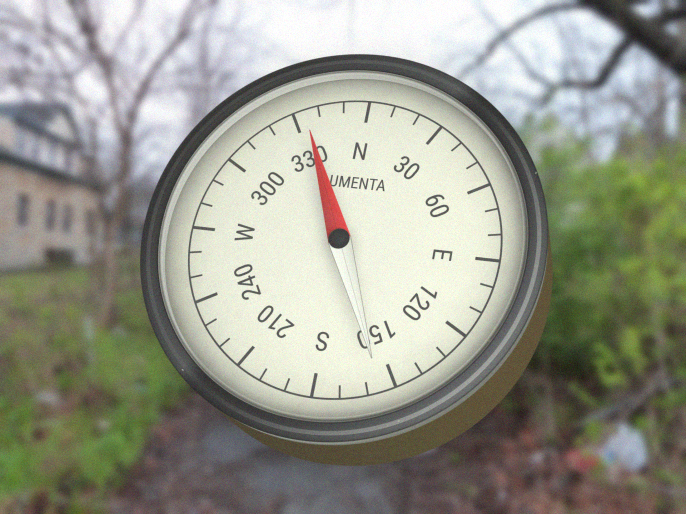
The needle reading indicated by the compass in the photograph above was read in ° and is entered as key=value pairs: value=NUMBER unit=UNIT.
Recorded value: value=335 unit=°
